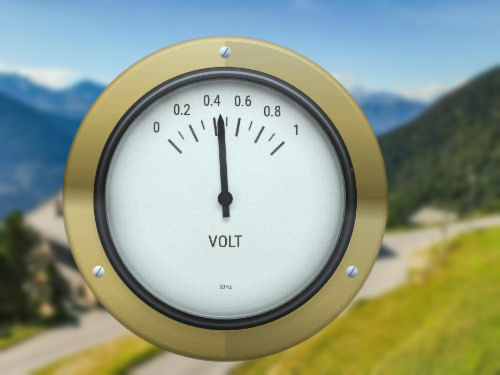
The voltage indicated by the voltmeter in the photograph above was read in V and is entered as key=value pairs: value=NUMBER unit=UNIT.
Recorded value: value=0.45 unit=V
